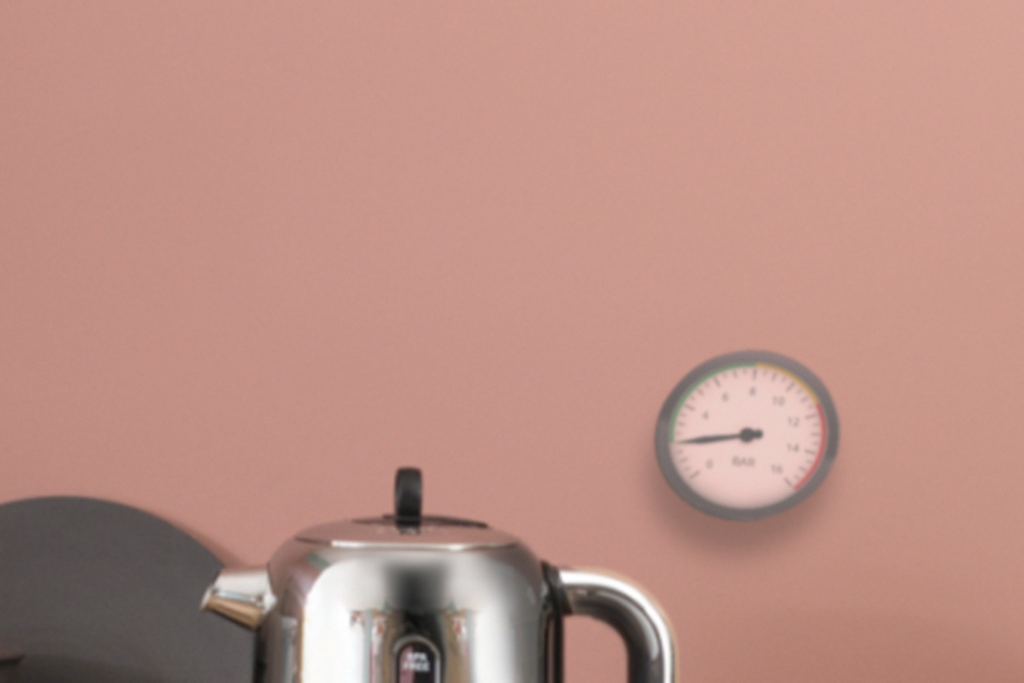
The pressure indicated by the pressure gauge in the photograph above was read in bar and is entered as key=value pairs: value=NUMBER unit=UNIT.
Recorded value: value=2 unit=bar
